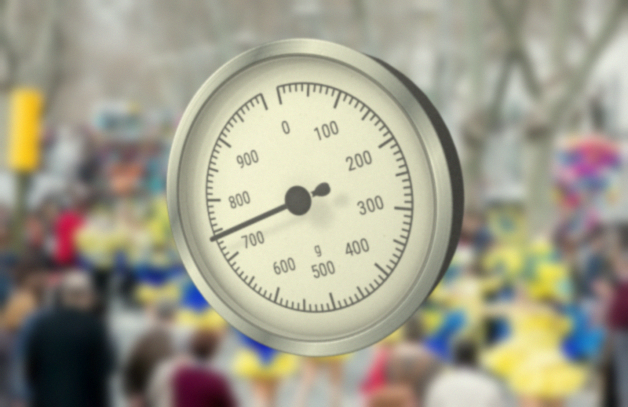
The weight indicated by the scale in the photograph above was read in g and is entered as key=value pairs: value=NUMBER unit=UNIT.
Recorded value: value=740 unit=g
